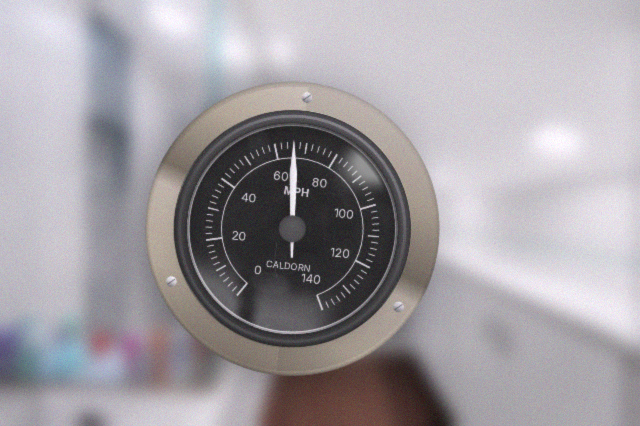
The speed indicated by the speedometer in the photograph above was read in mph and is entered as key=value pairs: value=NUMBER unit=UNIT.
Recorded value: value=66 unit=mph
